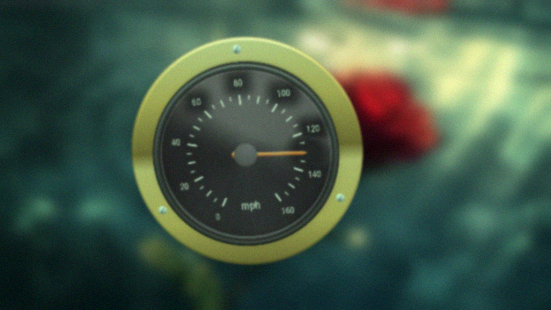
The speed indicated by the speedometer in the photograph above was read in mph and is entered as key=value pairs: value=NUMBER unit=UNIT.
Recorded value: value=130 unit=mph
